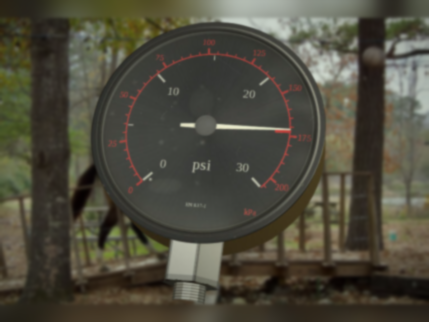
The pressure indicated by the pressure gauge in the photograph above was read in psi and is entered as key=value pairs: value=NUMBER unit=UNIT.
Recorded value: value=25 unit=psi
